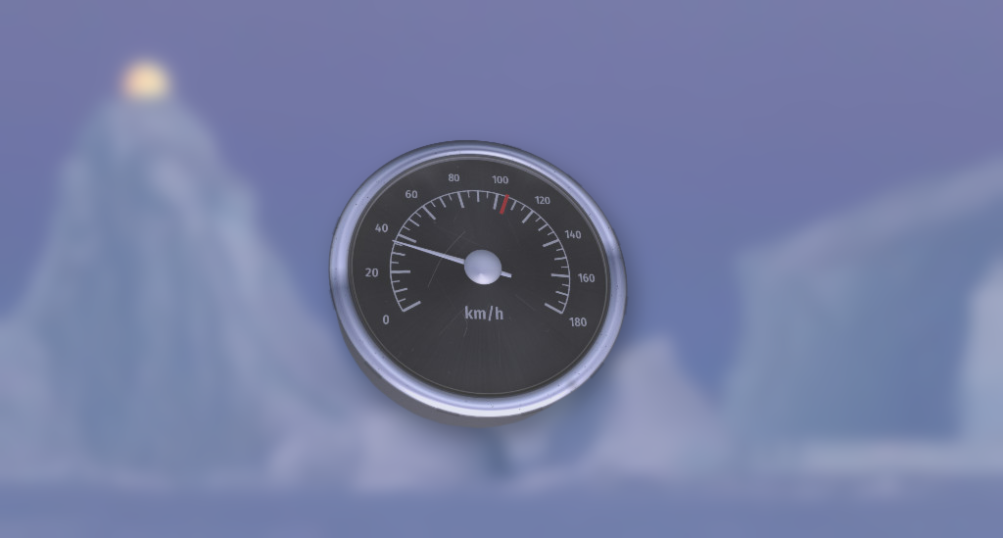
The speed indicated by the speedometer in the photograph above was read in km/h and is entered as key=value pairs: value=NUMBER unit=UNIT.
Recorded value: value=35 unit=km/h
